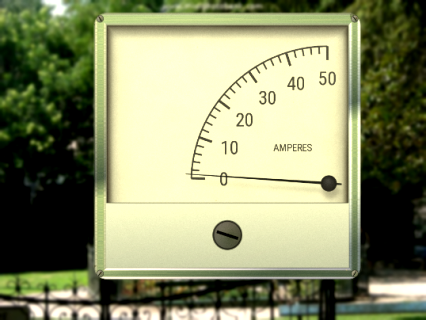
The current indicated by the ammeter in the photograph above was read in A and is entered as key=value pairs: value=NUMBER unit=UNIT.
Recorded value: value=1 unit=A
